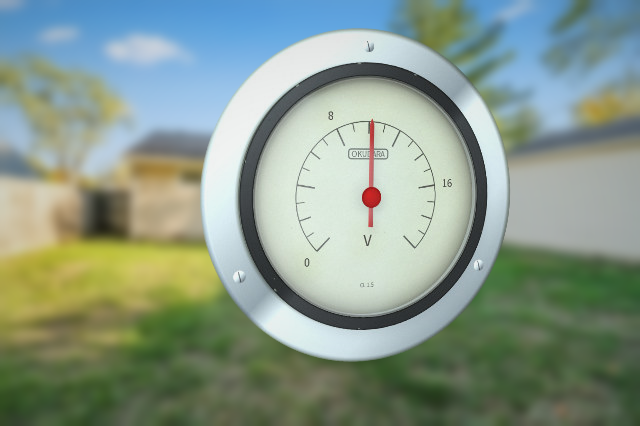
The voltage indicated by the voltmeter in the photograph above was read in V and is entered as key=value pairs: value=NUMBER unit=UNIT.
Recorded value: value=10 unit=V
